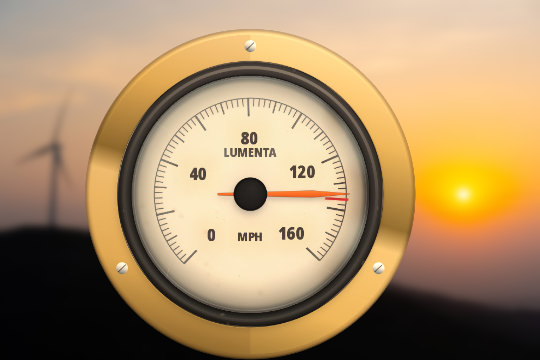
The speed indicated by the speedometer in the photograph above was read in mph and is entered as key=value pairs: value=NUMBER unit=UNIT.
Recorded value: value=134 unit=mph
